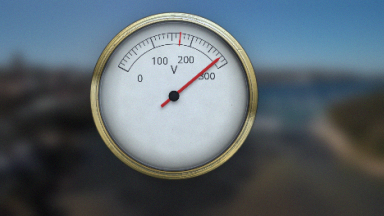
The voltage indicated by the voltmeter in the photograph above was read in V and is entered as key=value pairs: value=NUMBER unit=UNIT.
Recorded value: value=280 unit=V
